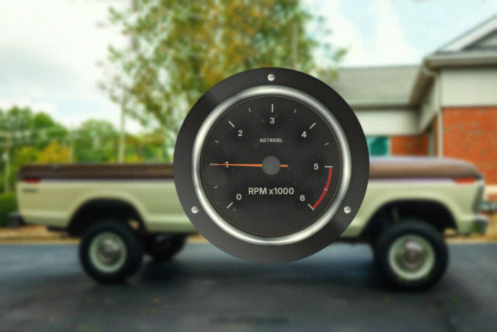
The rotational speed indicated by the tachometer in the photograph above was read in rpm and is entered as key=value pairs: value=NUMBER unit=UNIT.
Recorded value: value=1000 unit=rpm
